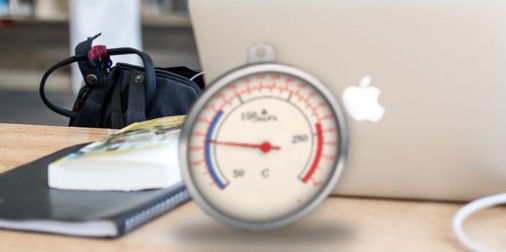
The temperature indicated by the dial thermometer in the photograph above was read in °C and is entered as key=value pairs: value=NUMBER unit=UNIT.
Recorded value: value=100 unit=°C
